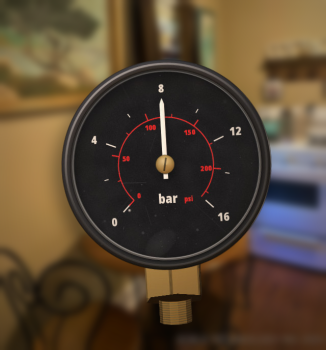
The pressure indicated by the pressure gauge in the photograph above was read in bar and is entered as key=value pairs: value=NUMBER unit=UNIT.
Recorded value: value=8 unit=bar
